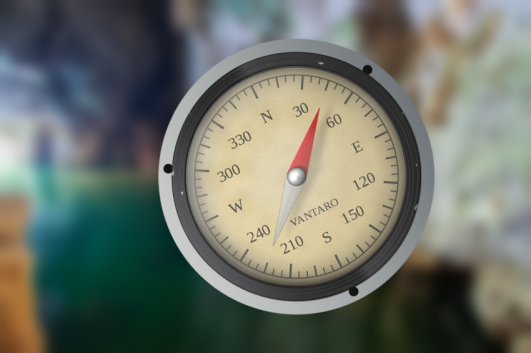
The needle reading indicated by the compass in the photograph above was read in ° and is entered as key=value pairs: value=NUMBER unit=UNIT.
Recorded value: value=45 unit=°
